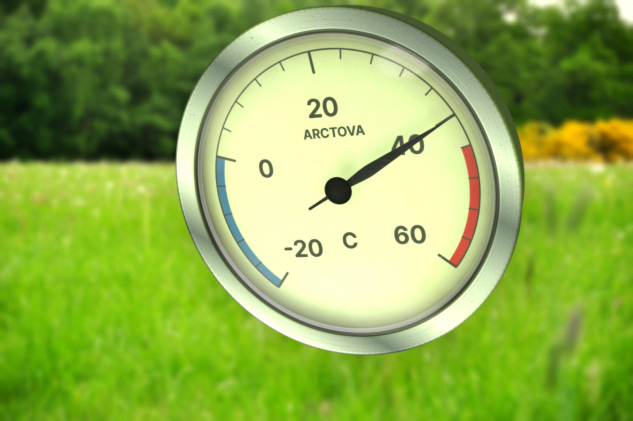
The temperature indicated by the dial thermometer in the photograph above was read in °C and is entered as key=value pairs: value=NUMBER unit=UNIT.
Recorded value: value=40 unit=°C
